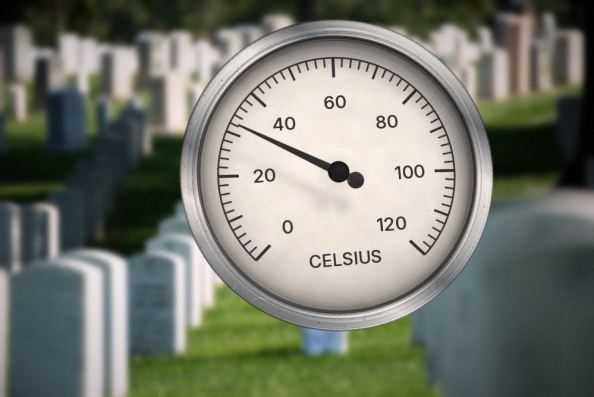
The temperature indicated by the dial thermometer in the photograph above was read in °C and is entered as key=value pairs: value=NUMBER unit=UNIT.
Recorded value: value=32 unit=°C
